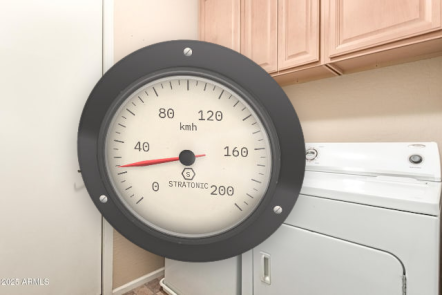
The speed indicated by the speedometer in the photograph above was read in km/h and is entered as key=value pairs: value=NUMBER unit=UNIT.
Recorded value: value=25 unit=km/h
